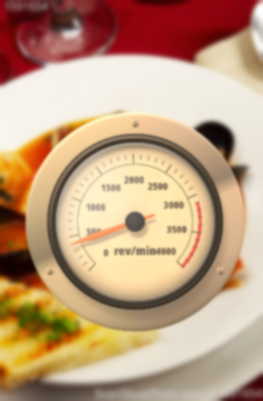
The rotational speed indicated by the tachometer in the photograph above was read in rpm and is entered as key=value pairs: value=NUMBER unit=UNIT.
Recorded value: value=400 unit=rpm
